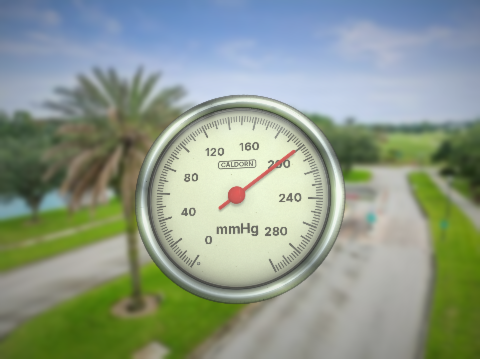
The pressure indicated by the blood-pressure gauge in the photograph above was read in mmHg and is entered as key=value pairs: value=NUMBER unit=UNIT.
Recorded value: value=200 unit=mmHg
